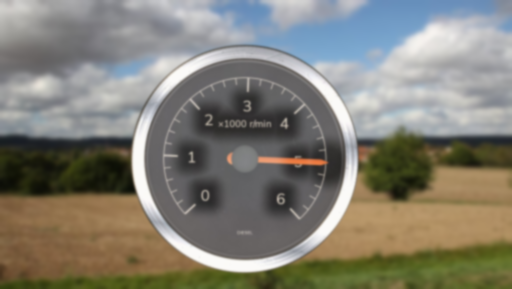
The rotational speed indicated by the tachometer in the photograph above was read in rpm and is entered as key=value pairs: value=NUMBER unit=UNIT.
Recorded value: value=5000 unit=rpm
